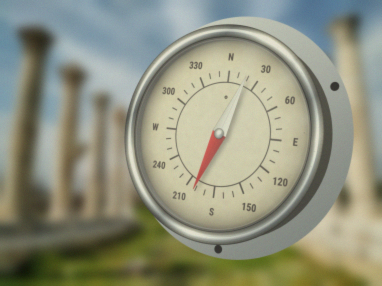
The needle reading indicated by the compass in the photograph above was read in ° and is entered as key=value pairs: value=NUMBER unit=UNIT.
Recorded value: value=200 unit=°
